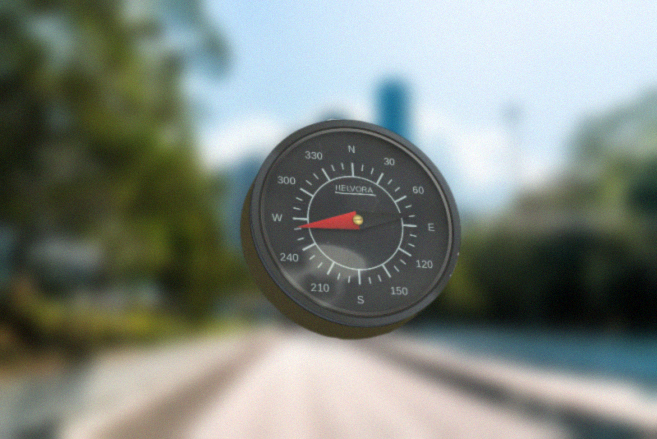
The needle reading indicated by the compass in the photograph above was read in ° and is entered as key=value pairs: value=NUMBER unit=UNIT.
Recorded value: value=260 unit=°
